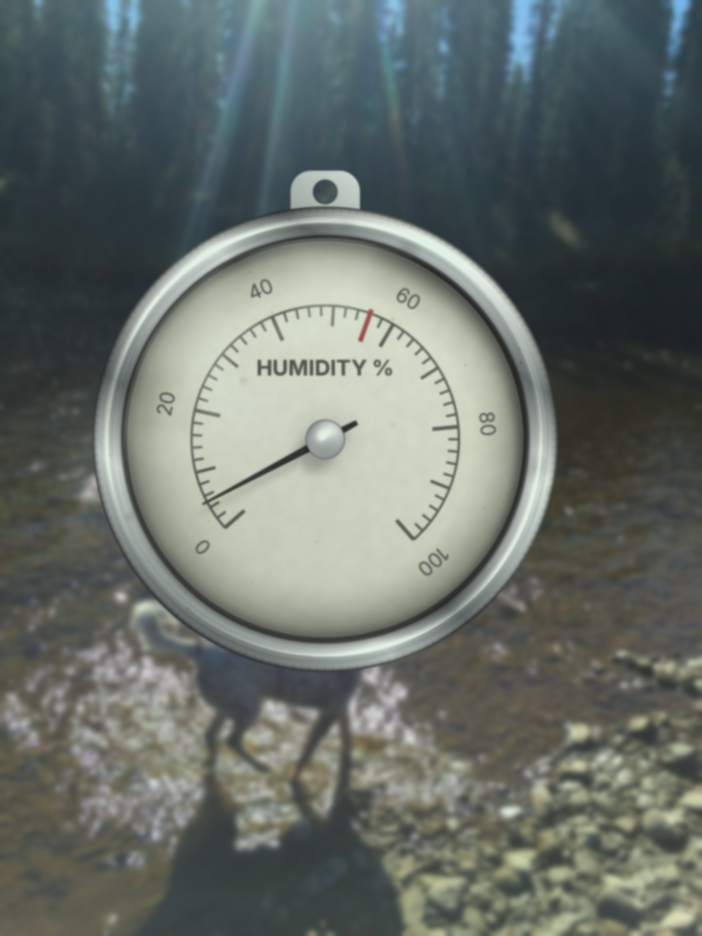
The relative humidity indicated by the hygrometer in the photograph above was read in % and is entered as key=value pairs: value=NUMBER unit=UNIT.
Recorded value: value=5 unit=%
